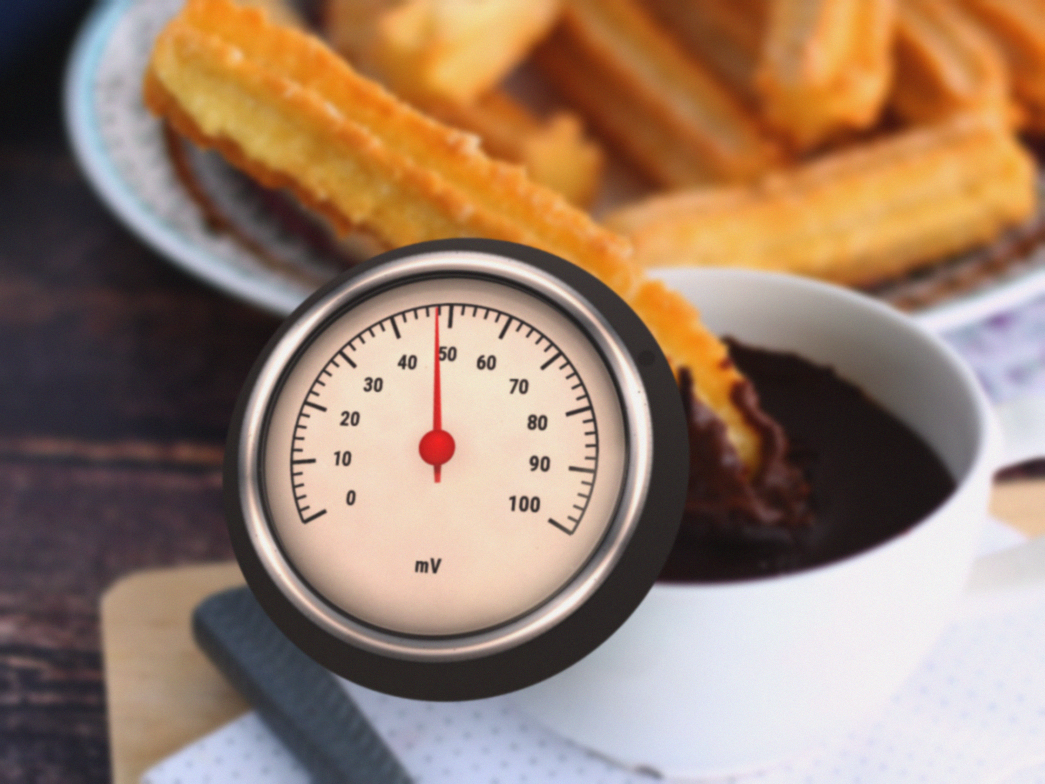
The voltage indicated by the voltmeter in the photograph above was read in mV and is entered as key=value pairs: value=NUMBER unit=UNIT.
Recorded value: value=48 unit=mV
